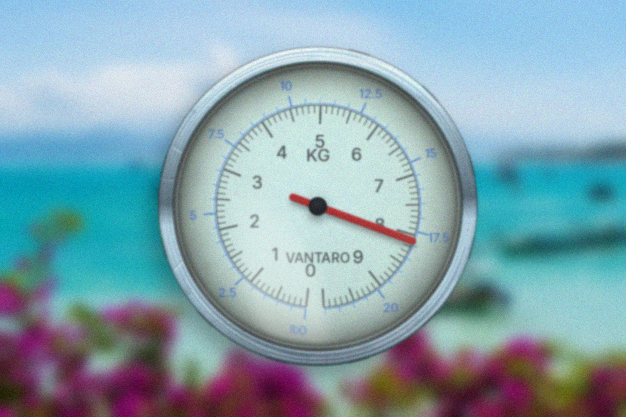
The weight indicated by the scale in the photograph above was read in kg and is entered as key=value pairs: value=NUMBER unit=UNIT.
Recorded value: value=8.1 unit=kg
